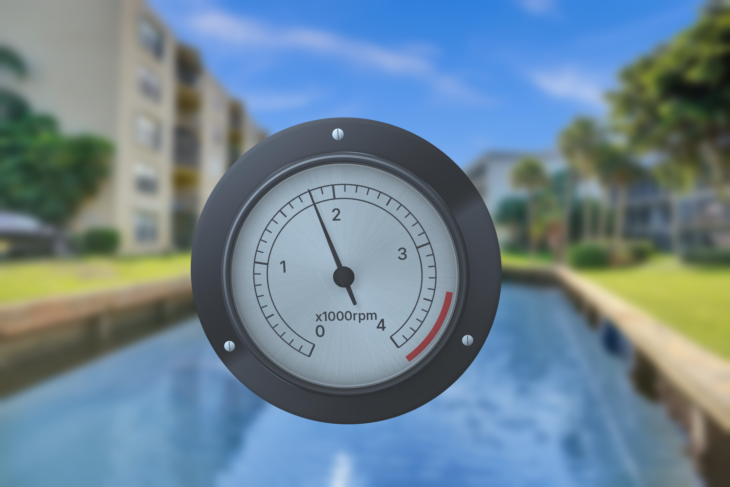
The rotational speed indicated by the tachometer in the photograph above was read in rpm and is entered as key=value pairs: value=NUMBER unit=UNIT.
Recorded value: value=1800 unit=rpm
